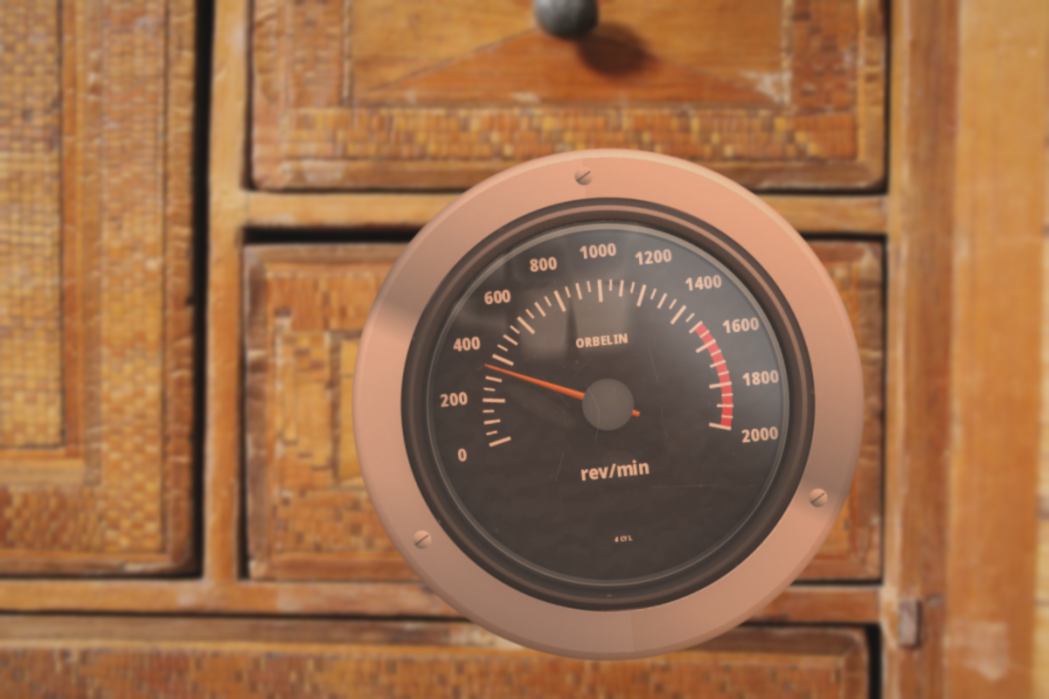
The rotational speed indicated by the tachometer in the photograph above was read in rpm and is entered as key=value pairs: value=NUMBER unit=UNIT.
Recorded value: value=350 unit=rpm
